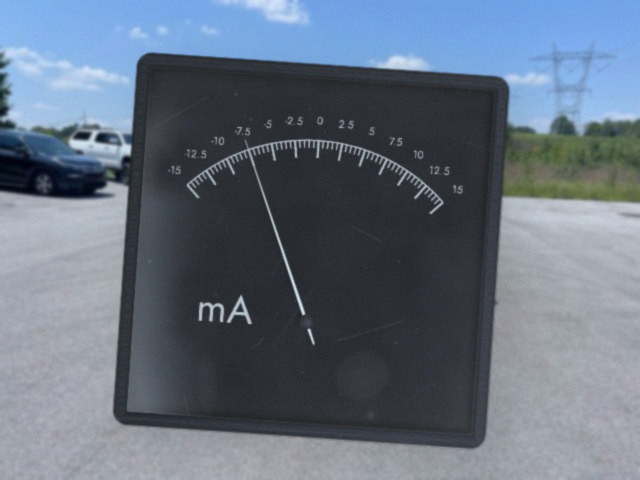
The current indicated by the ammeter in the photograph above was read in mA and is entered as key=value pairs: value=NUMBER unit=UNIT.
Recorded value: value=-7.5 unit=mA
